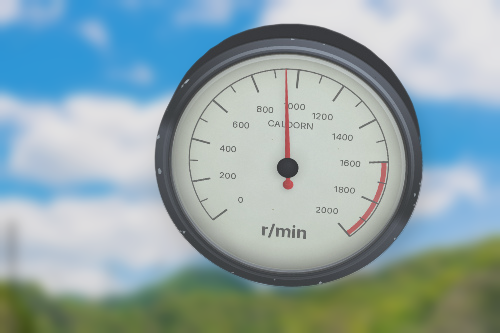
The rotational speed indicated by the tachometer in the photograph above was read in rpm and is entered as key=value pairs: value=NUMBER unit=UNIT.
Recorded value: value=950 unit=rpm
